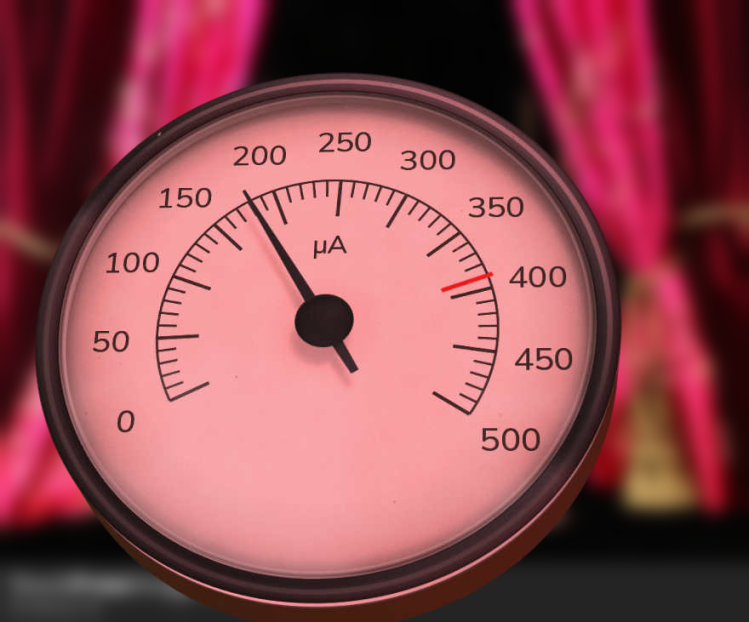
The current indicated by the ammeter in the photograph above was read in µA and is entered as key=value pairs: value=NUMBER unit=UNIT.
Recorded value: value=180 unit=µA
